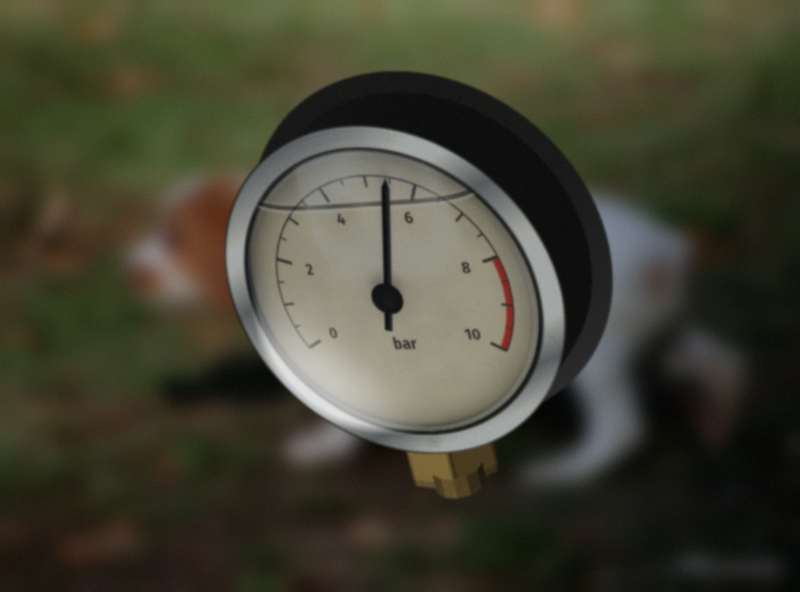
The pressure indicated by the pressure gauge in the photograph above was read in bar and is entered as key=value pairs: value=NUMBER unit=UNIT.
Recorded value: value=5.5 unit=bar
